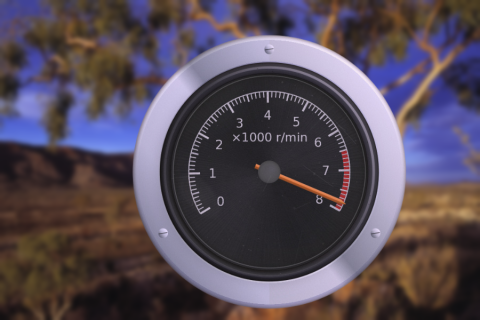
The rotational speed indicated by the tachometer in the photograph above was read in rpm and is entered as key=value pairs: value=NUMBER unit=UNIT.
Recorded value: value=7800 unit=rpm
